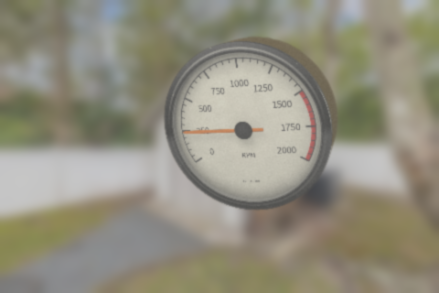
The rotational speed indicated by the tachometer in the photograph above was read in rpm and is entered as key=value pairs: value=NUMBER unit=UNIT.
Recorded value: value=250 unit=rpm
